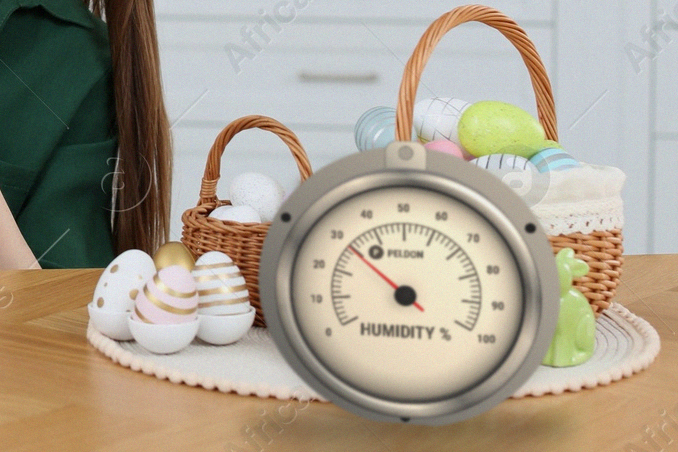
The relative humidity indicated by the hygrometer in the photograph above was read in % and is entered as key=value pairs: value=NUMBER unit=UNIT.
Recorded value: value=30 unit=%
